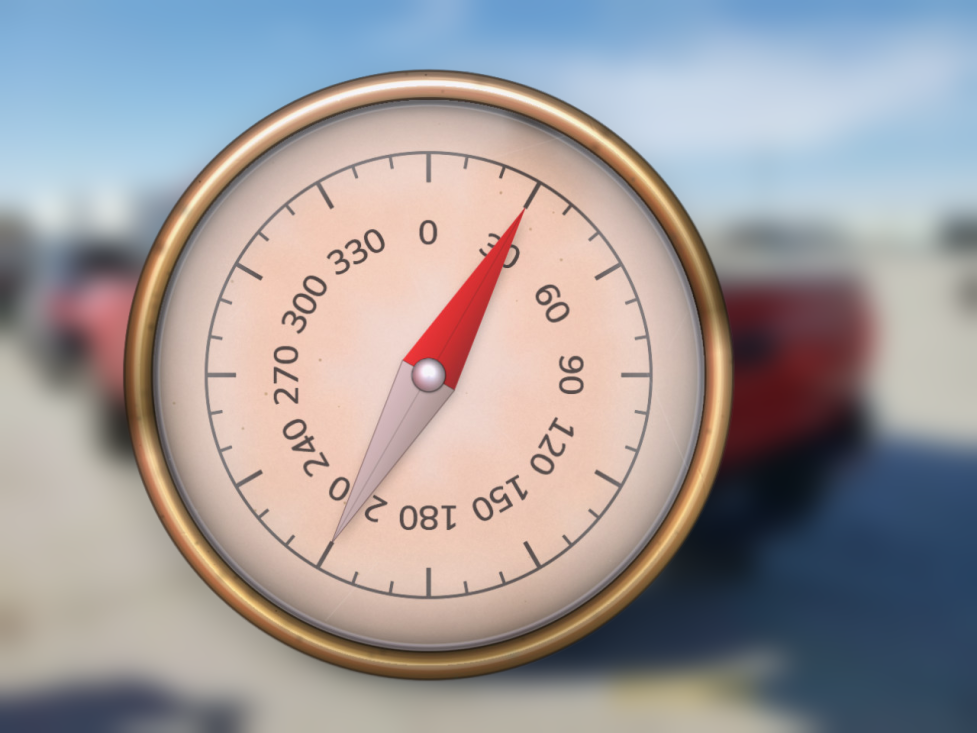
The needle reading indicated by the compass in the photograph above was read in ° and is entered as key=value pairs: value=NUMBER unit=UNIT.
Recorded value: value=30 unit=°
